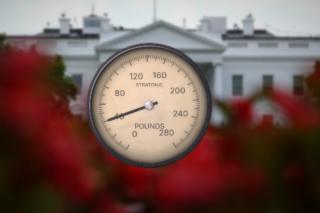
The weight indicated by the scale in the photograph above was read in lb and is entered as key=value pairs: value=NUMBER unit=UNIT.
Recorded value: value=40 unit=lb
